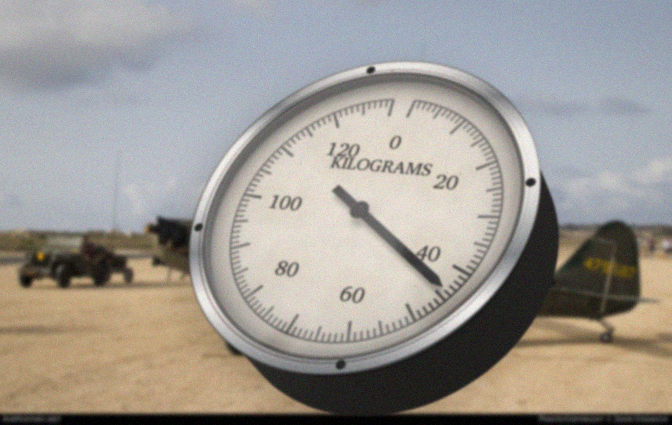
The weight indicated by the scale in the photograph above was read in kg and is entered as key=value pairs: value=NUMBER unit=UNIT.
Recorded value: value=44 unit=kg
